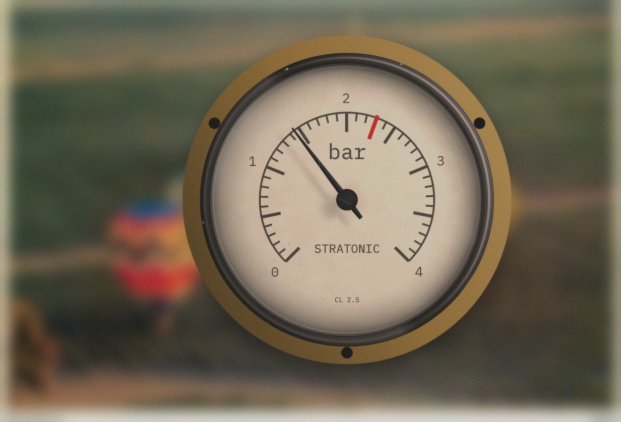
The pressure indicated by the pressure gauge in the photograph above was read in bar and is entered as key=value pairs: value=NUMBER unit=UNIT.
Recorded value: value=1.45 unit=bar
